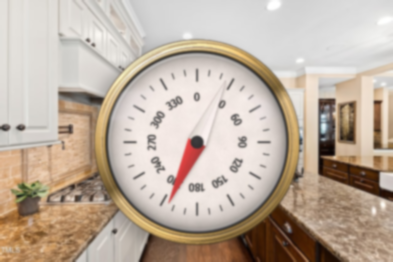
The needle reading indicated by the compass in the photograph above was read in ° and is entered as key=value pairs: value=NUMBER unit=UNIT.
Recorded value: value=205 unit=°
